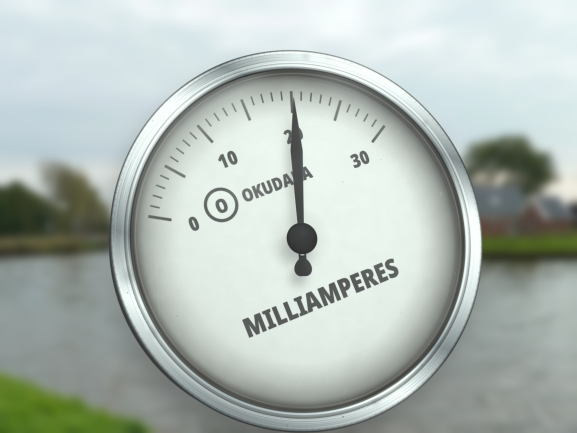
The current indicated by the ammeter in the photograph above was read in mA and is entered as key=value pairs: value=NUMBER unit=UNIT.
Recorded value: value=20 unit=mA
